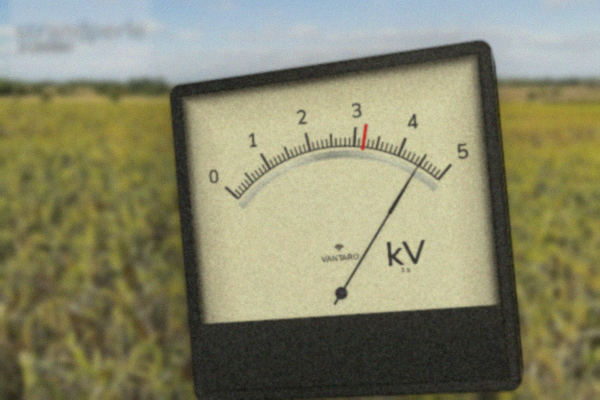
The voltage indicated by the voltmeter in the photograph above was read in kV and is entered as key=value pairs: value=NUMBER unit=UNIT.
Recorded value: value=4.5 unit=kV
